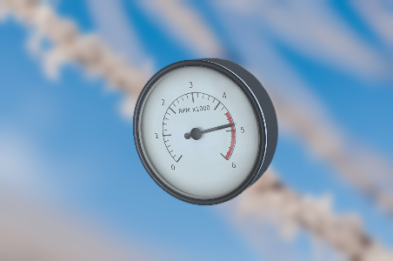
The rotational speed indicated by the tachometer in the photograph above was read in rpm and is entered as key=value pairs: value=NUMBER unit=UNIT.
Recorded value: value=4800 unit=rpm
